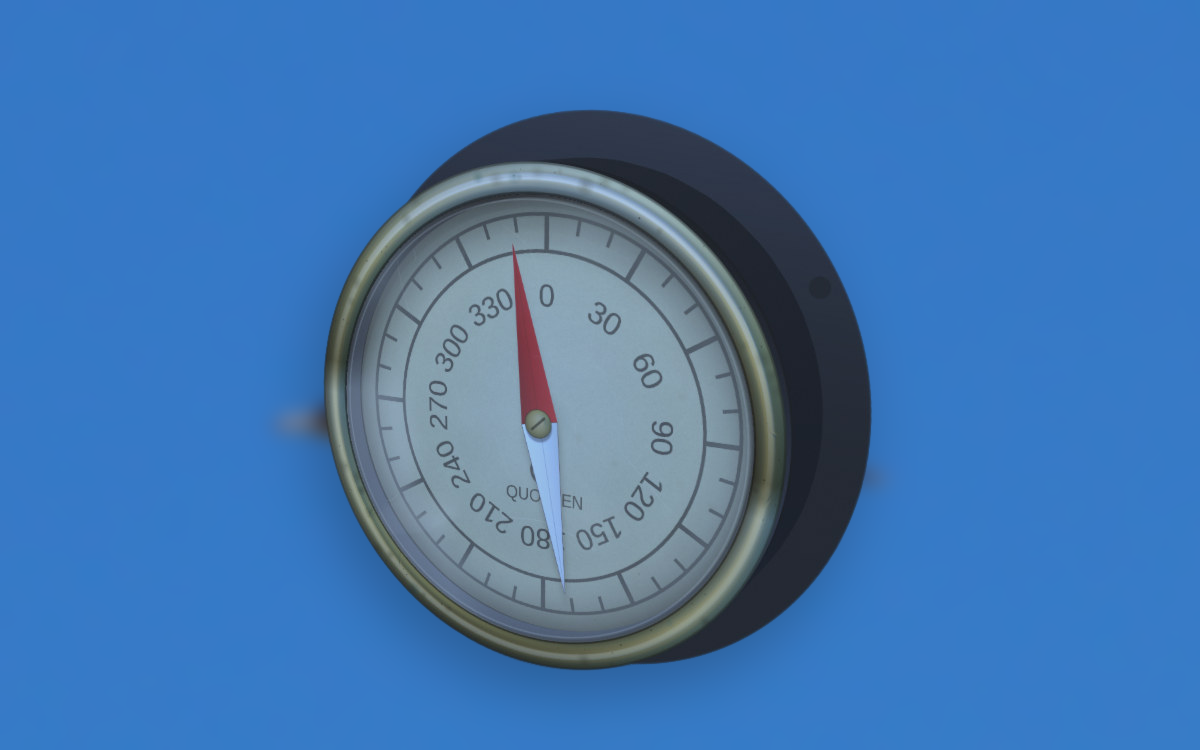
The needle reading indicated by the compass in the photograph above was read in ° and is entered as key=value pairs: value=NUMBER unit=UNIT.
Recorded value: value=350 unit=°
